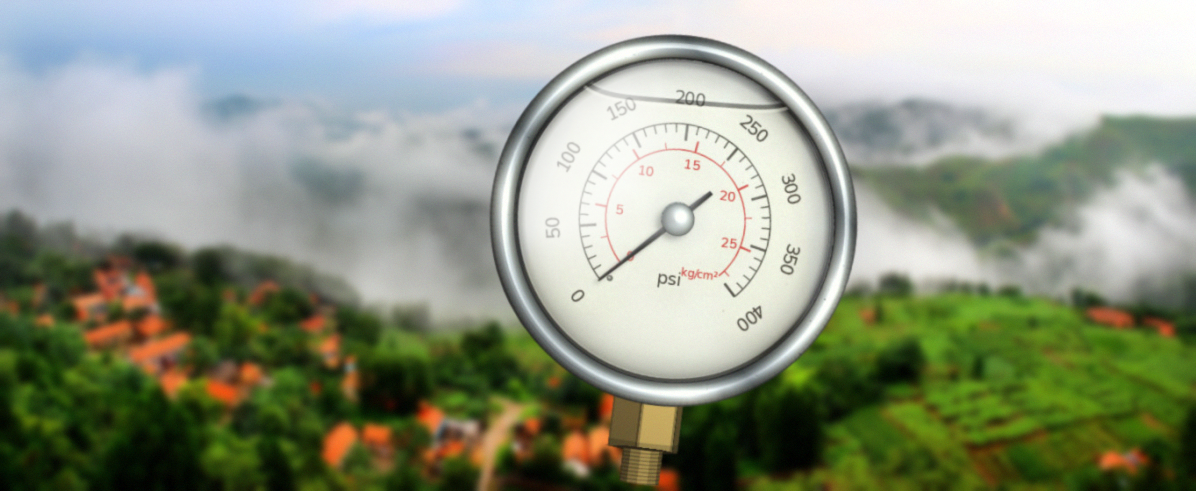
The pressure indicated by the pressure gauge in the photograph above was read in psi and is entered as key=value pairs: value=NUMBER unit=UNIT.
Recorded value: value=0 unit=psi
